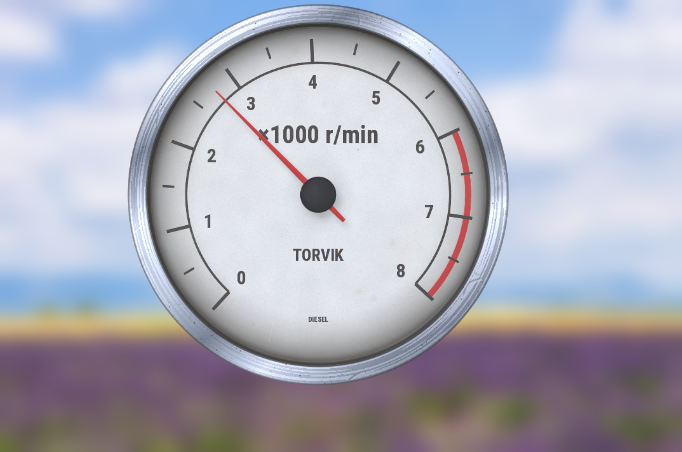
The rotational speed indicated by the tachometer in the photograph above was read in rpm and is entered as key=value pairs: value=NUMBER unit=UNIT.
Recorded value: value=2750 unit=rpm
